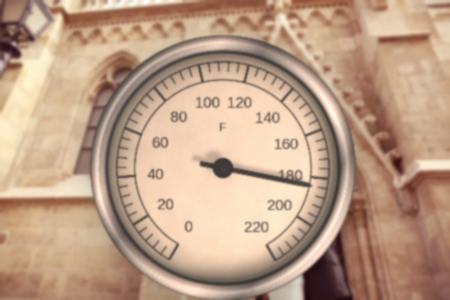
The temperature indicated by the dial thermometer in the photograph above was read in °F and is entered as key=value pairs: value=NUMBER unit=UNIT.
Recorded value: value=184 unit=°F
